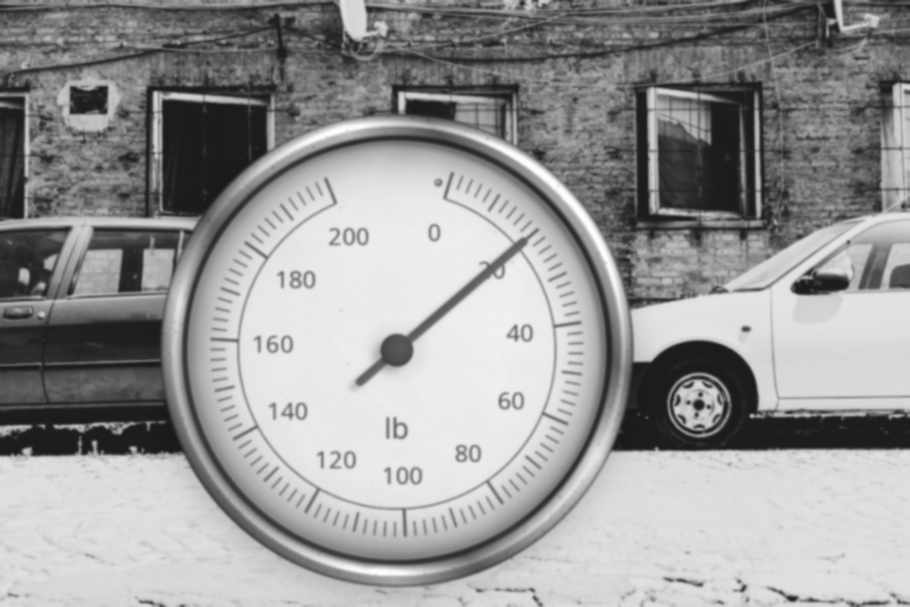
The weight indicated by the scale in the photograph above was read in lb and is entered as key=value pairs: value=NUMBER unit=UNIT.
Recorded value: value=20 unit=lb
